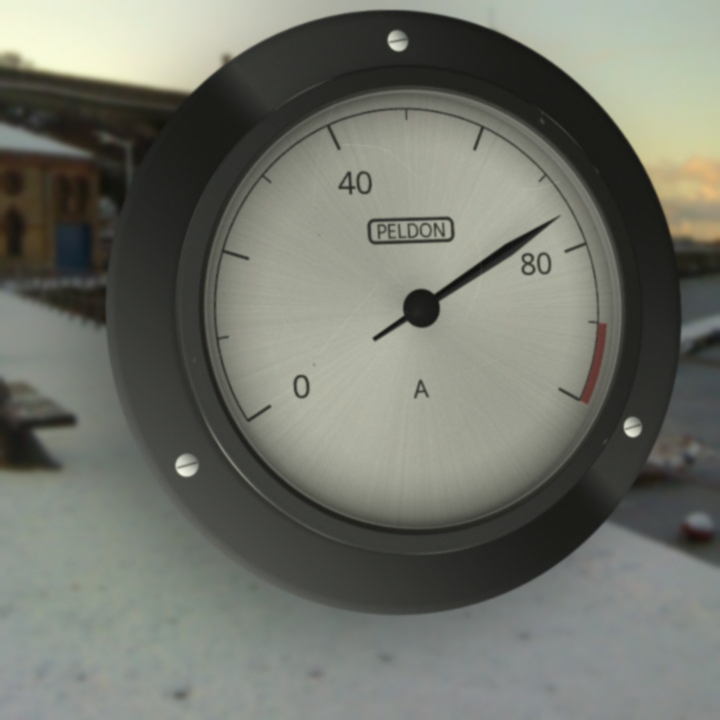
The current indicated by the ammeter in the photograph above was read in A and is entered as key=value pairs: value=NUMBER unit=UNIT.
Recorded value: value=75 unit=A
